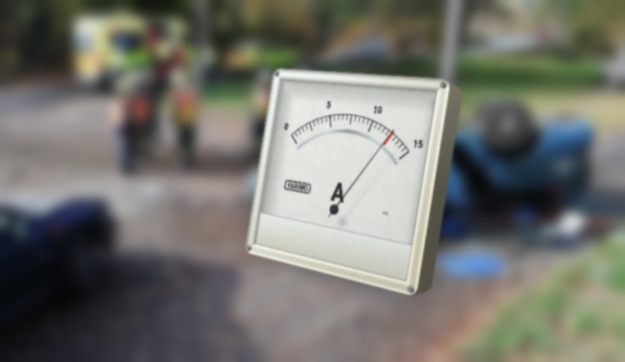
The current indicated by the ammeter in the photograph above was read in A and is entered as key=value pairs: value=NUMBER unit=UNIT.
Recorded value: value=12.5 unit=A
